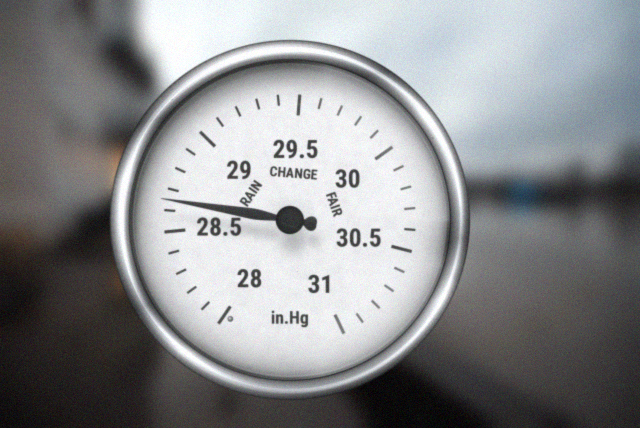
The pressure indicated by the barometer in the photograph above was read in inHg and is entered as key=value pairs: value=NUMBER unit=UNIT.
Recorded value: value=28.65 unit=inHg
